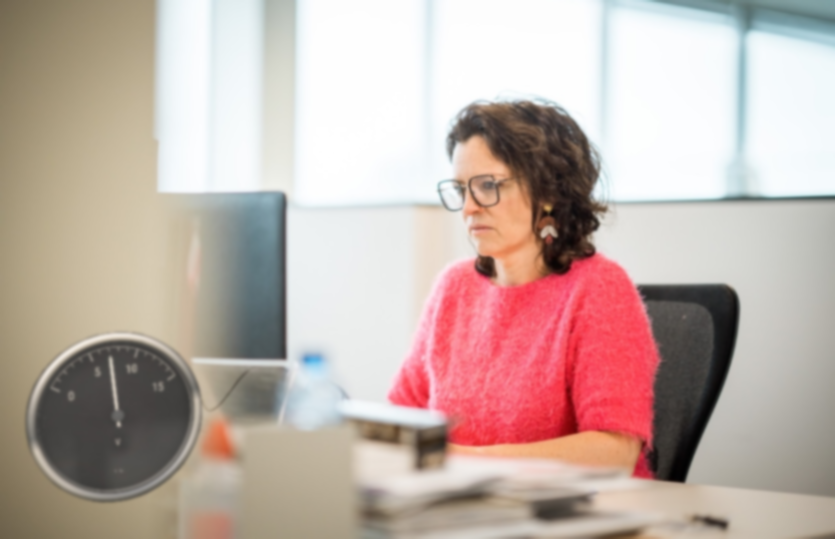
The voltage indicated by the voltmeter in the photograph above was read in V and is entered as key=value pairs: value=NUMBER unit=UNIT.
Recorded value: value=7 unit=V
